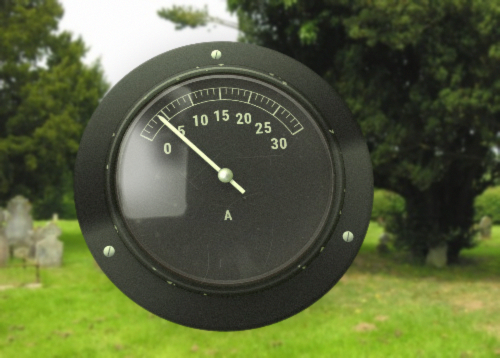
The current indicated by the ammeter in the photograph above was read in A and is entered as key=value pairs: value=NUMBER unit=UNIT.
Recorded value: value=4 unit=A
